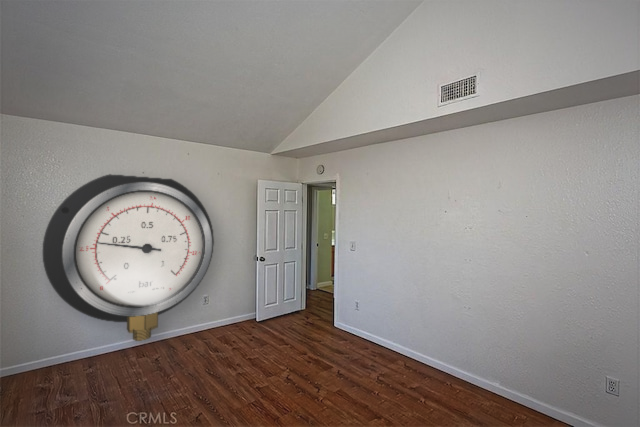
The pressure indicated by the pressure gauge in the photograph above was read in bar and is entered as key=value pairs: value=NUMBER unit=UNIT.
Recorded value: value=0.2 unit=bar
